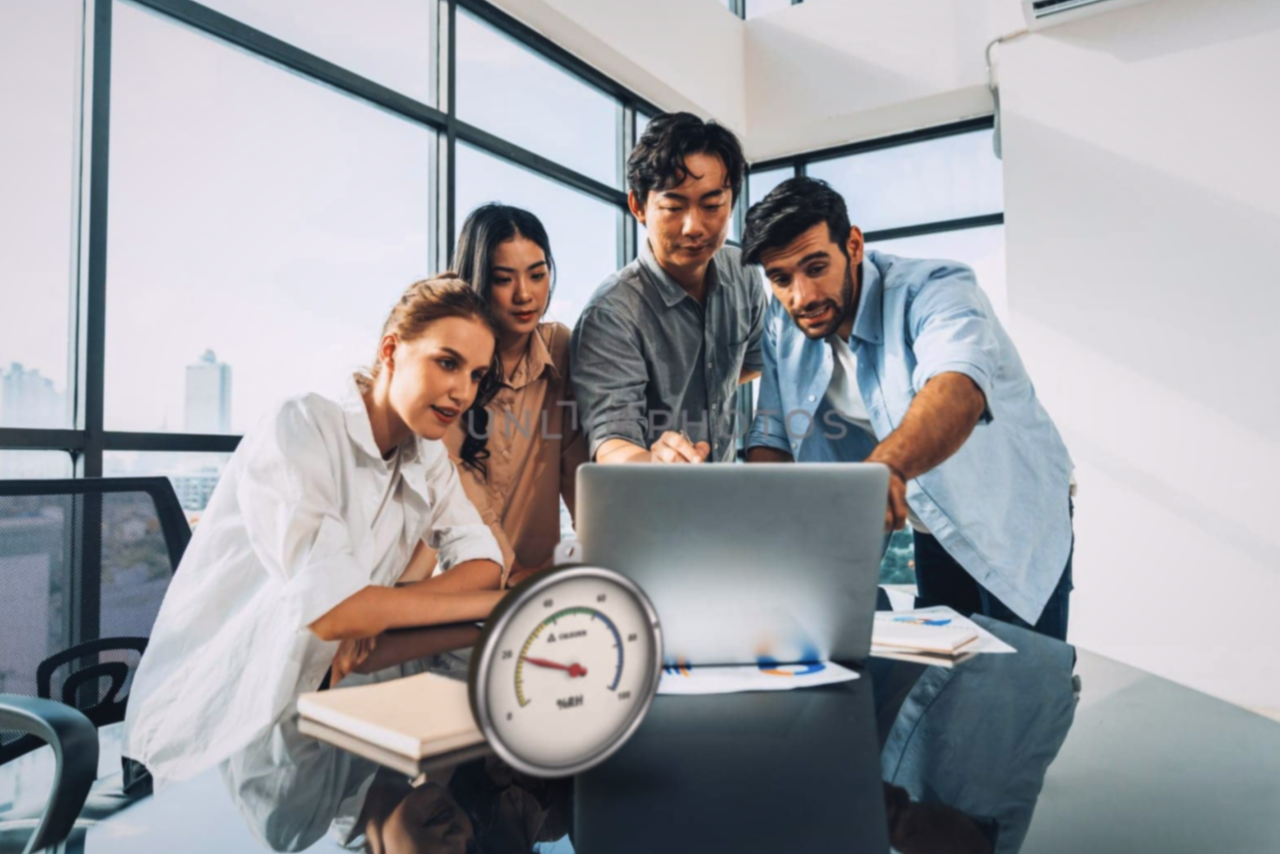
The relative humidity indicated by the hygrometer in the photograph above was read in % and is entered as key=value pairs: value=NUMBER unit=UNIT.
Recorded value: value=20 unit=%
